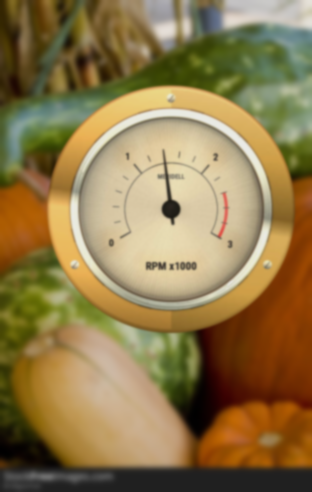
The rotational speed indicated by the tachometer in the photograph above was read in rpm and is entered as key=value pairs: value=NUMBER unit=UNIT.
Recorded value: value=1400 unit=rpm
